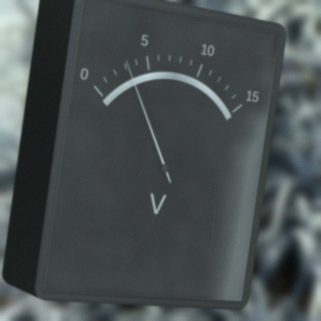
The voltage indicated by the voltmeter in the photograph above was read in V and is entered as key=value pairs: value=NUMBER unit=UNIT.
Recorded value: value=3 unit=V
